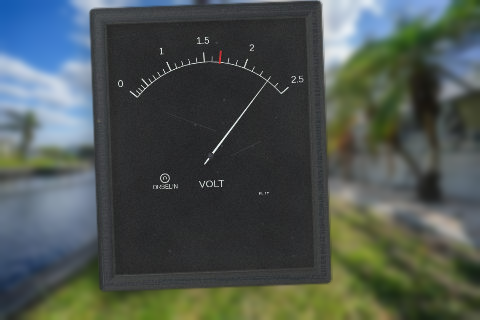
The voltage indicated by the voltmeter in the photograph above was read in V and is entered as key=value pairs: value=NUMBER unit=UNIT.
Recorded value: value=2.3 unit=V
